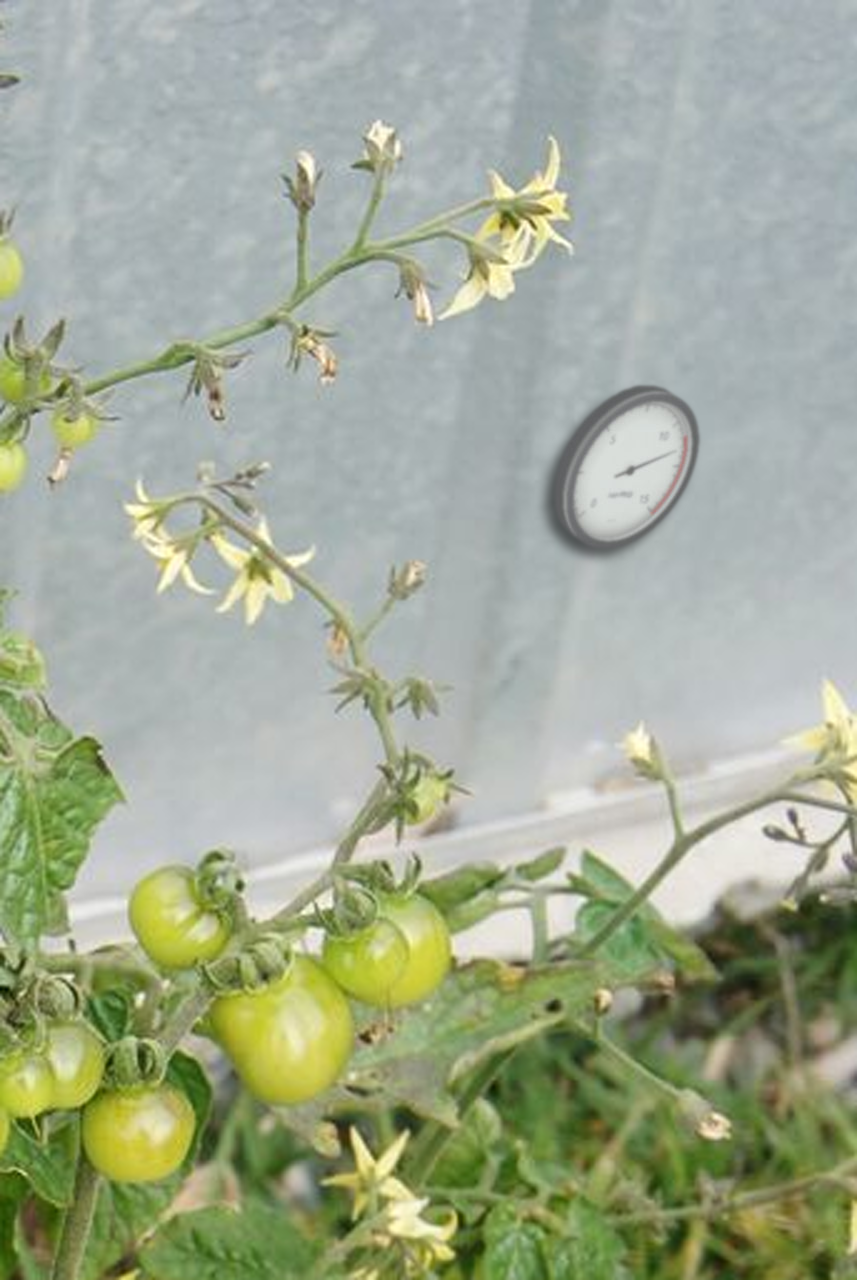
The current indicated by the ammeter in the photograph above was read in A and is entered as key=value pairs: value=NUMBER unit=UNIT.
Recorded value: value=11.5 unit=A
